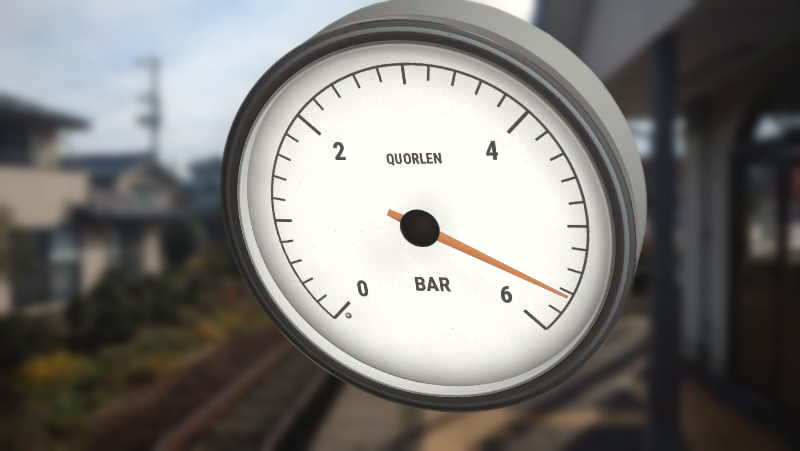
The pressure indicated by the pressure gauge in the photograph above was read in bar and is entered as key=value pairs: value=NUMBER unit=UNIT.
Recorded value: value=5.6 unit=bar
